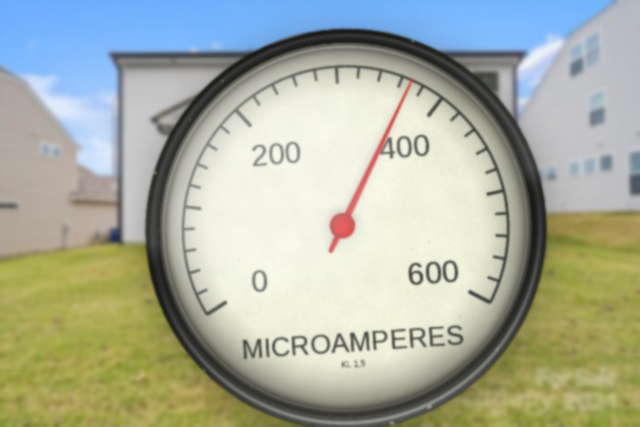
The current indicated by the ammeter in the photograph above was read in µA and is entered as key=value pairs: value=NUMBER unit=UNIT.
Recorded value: value=370 unit=µA
